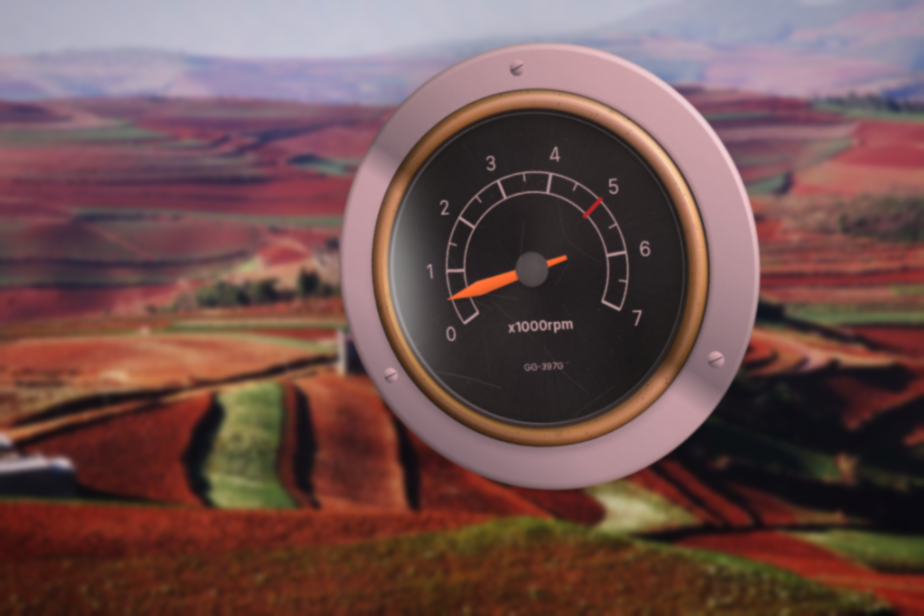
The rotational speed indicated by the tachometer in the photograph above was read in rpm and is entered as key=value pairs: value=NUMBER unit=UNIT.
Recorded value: value=500 unit=rpm
